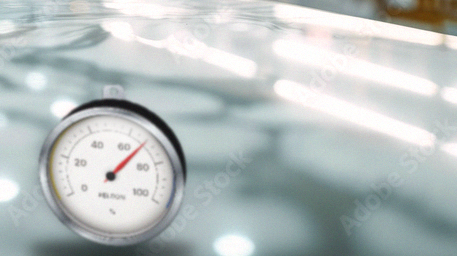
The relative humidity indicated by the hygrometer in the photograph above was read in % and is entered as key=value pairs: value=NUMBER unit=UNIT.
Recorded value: value=68 unit=%
